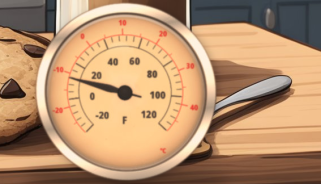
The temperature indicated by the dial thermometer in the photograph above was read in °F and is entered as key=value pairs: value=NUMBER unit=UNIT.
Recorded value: value=12 unit=°F
